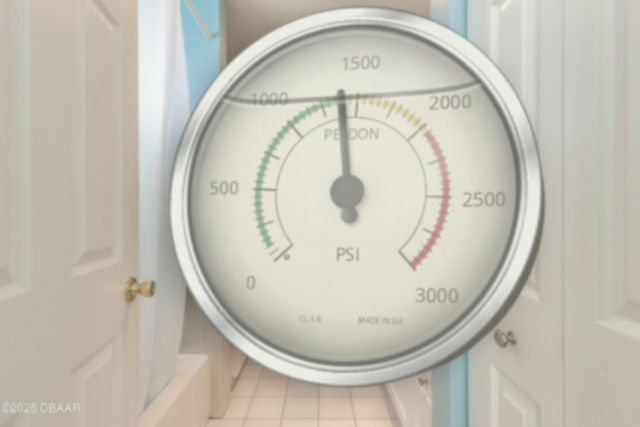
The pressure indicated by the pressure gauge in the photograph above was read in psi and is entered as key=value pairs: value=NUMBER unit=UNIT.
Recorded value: value=1400 unit=psi
